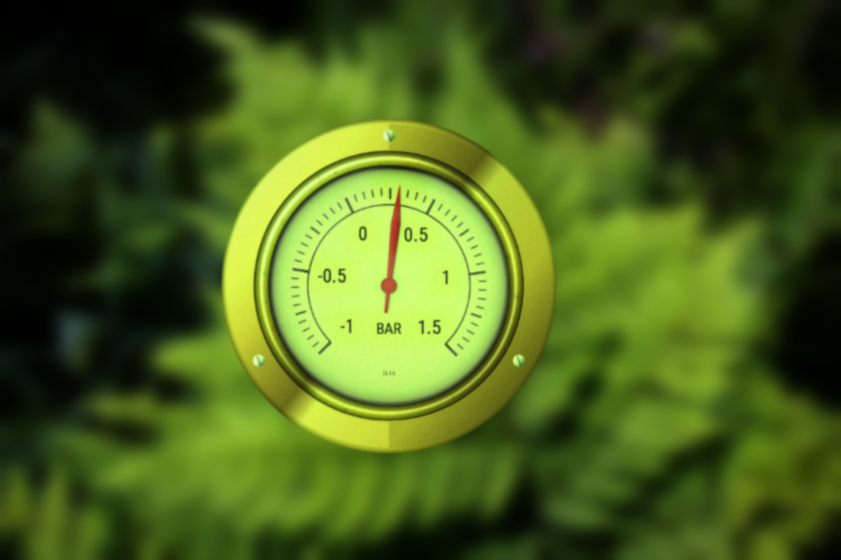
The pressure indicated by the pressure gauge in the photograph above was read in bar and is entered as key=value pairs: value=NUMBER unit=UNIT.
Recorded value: value=0.3 unit=bar
